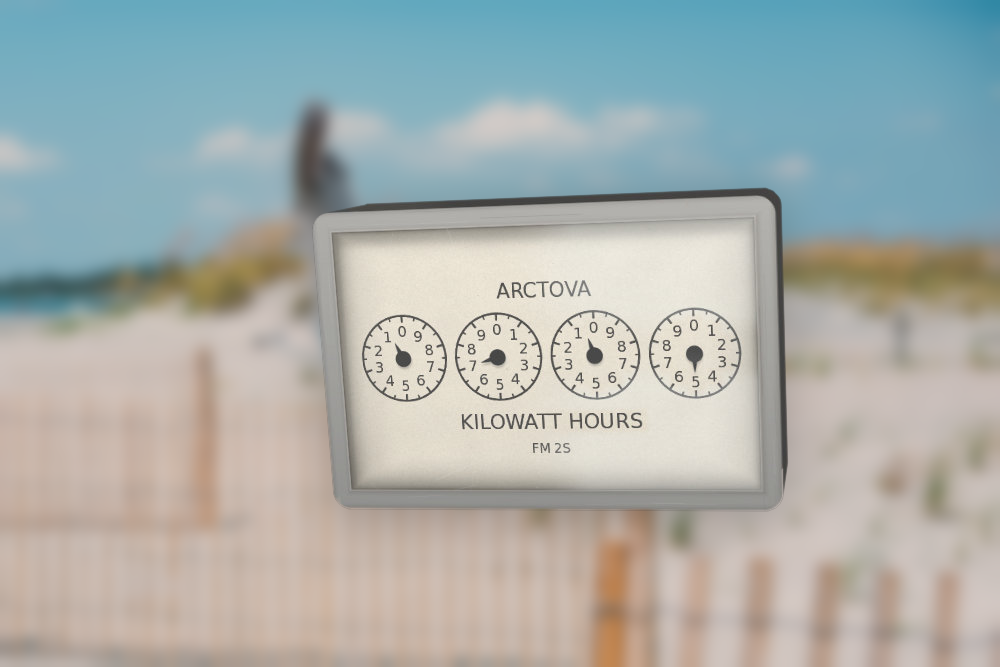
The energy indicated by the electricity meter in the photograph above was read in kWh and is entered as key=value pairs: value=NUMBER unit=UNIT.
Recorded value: value=705 unit=kWh
